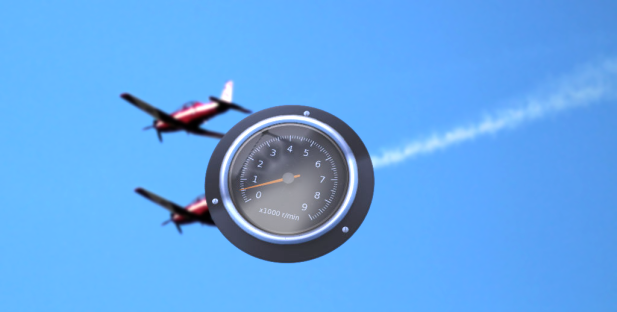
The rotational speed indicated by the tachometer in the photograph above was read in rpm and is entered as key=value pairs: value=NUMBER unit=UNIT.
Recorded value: value=500 unit=rpm
